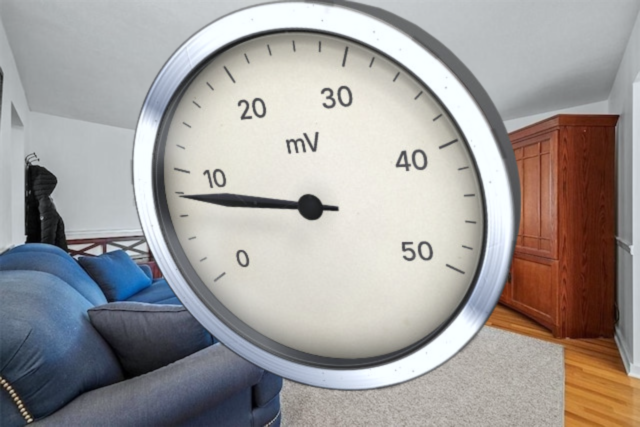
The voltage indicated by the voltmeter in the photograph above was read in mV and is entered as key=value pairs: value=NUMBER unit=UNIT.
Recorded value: value=8 unit=mV
